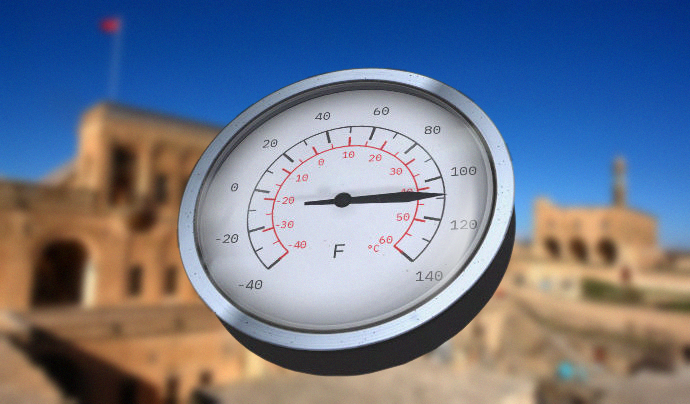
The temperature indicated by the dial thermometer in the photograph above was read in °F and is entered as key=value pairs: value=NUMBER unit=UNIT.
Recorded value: value=110 unit=°F
